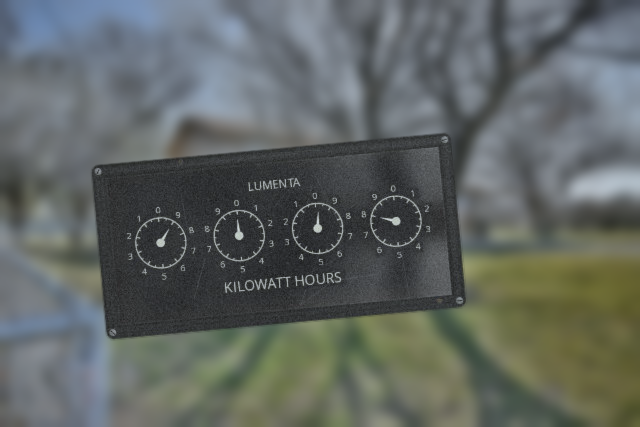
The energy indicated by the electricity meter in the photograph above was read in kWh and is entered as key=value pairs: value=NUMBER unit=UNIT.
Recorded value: value=8998 unit=kWh
